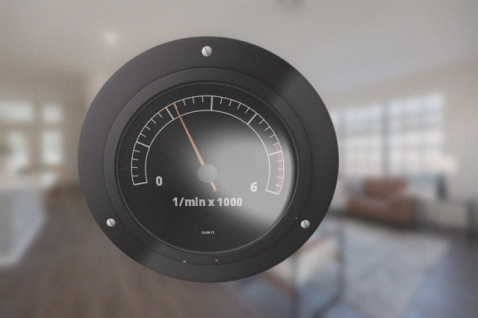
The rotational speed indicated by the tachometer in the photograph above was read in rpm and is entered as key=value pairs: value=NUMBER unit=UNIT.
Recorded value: value=2200 unit=rpm
